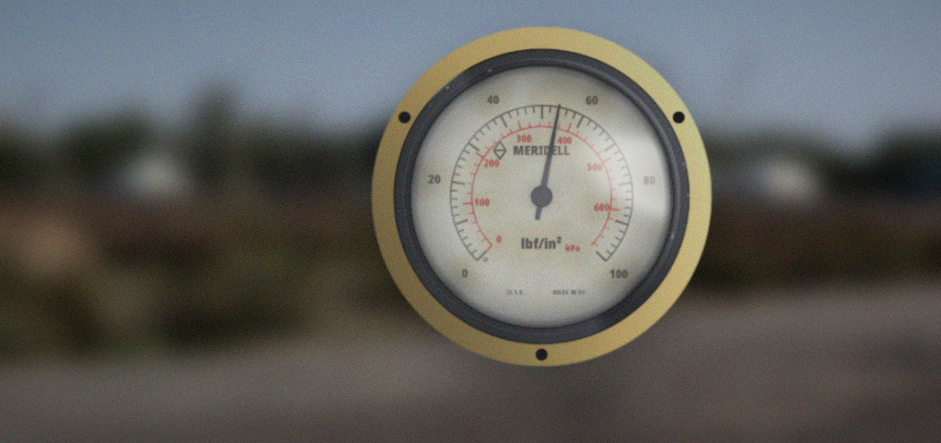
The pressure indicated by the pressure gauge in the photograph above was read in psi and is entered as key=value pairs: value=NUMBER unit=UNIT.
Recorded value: value=54 unit=psi
